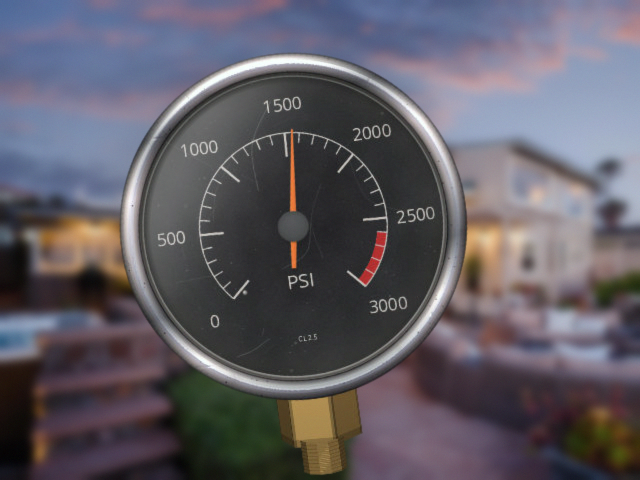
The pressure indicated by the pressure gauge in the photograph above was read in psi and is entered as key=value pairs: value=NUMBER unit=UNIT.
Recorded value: value=1550 unit=psi
